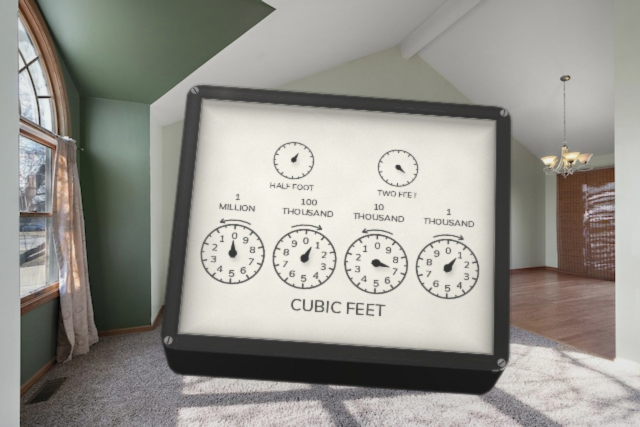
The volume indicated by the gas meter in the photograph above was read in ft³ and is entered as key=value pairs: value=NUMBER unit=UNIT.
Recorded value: value=7100 unit=ft³
